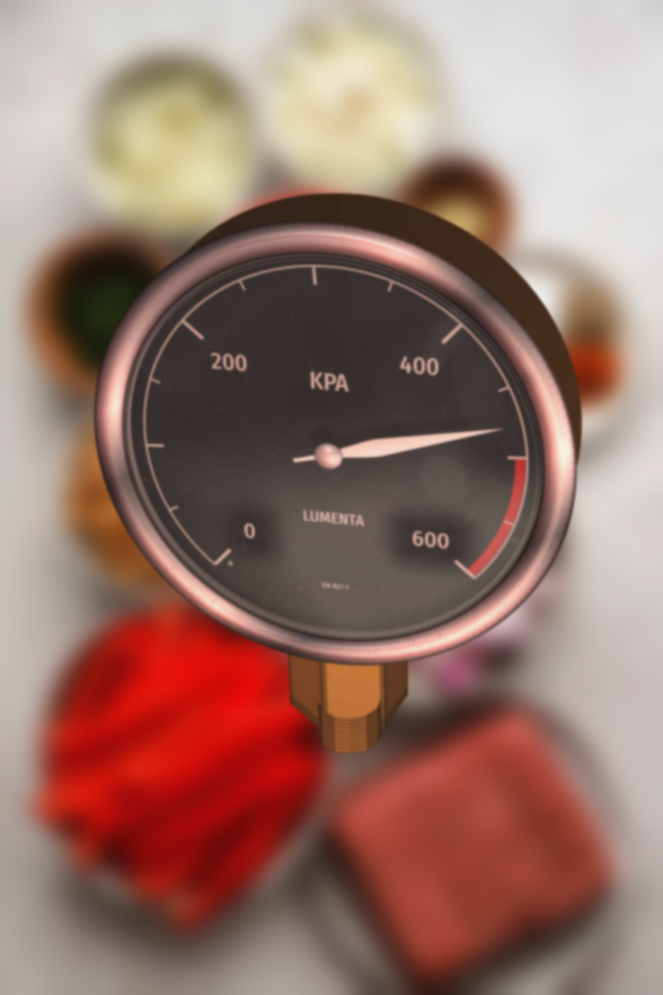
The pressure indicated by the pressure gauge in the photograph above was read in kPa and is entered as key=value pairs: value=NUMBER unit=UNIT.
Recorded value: value=475 unit=kPa
